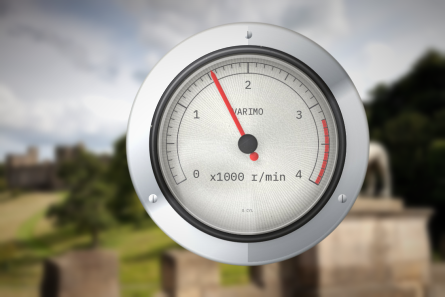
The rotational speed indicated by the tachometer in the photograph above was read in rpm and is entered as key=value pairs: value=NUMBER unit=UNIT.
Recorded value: value=1550 unit=rpm
